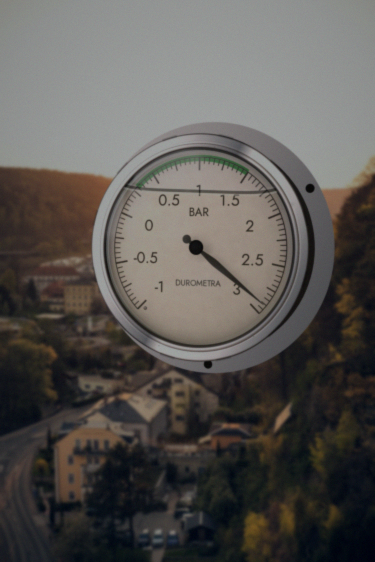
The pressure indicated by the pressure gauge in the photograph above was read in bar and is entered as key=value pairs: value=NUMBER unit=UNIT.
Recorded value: value=2.9 unit=bar
